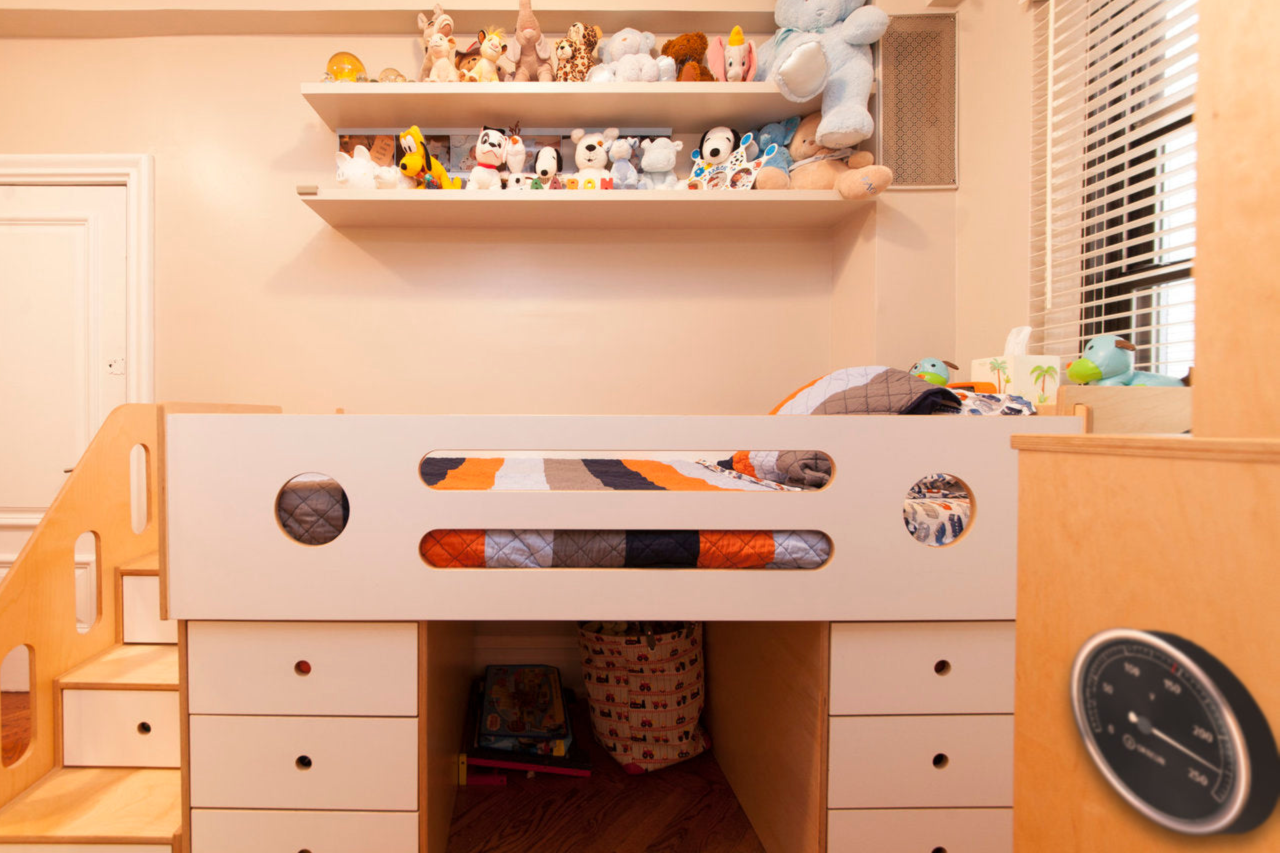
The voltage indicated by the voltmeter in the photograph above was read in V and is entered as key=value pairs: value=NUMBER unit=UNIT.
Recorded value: value=225 unit=V
